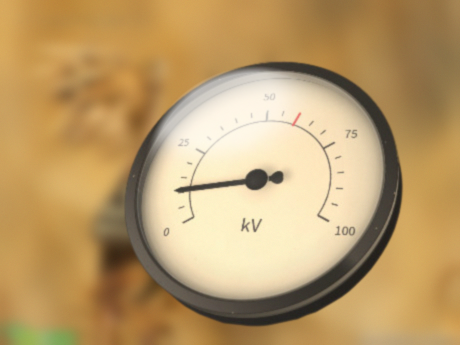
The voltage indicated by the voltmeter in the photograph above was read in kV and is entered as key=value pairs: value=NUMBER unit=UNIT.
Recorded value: value=10 unit=kV
